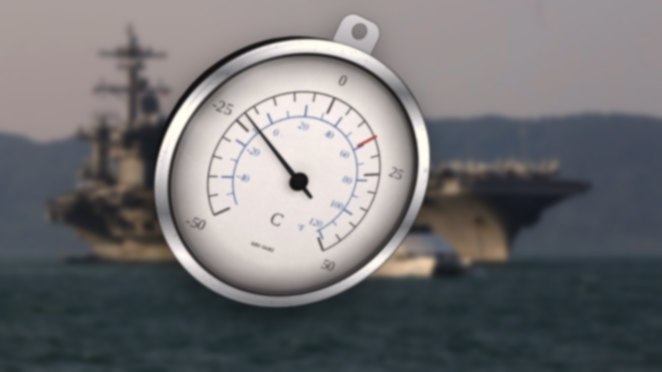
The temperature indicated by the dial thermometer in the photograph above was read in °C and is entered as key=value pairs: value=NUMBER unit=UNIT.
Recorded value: value=-22.5 unit=°C
